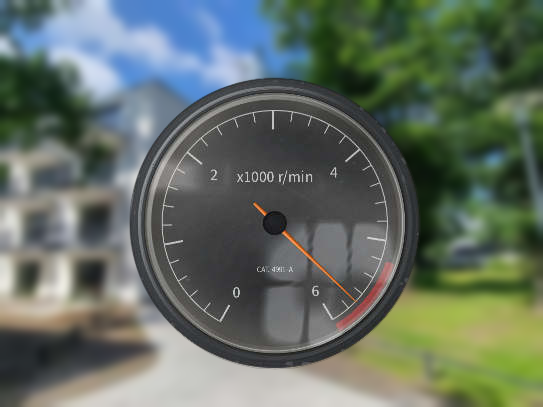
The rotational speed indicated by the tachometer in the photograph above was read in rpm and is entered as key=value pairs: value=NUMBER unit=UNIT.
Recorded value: value=5700 unit=rpm
